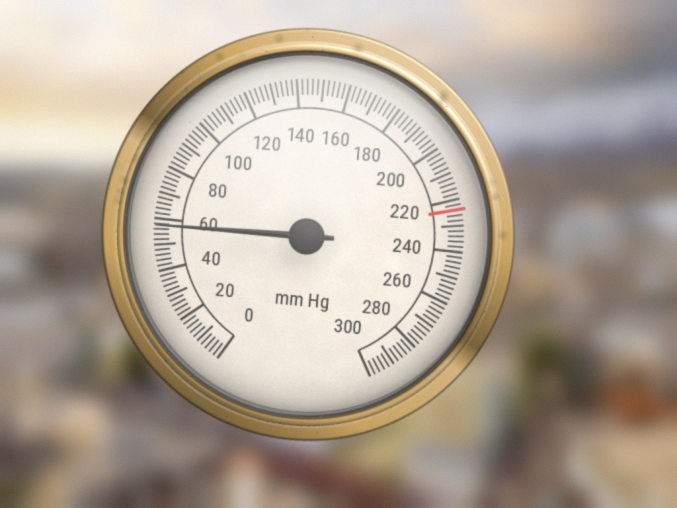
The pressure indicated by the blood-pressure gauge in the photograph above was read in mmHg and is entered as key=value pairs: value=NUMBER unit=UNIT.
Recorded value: value=58 unit=mmHg
